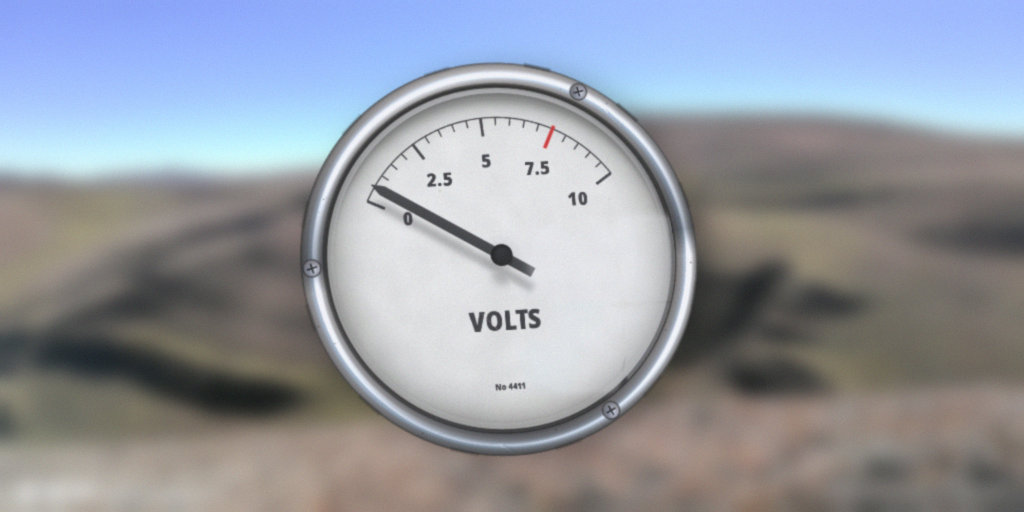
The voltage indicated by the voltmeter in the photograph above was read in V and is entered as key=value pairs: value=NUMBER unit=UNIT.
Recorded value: value=0.5 unit=V
